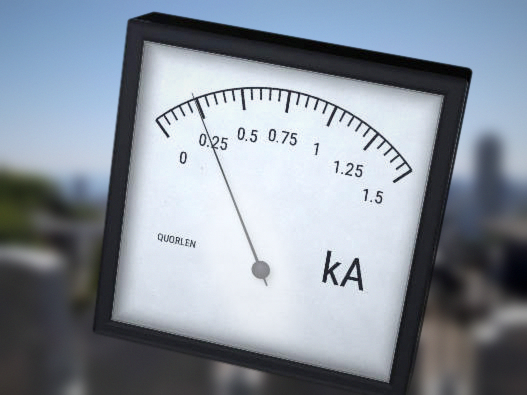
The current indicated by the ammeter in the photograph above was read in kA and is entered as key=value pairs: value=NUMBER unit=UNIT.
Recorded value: value=0.25 unit=kA
